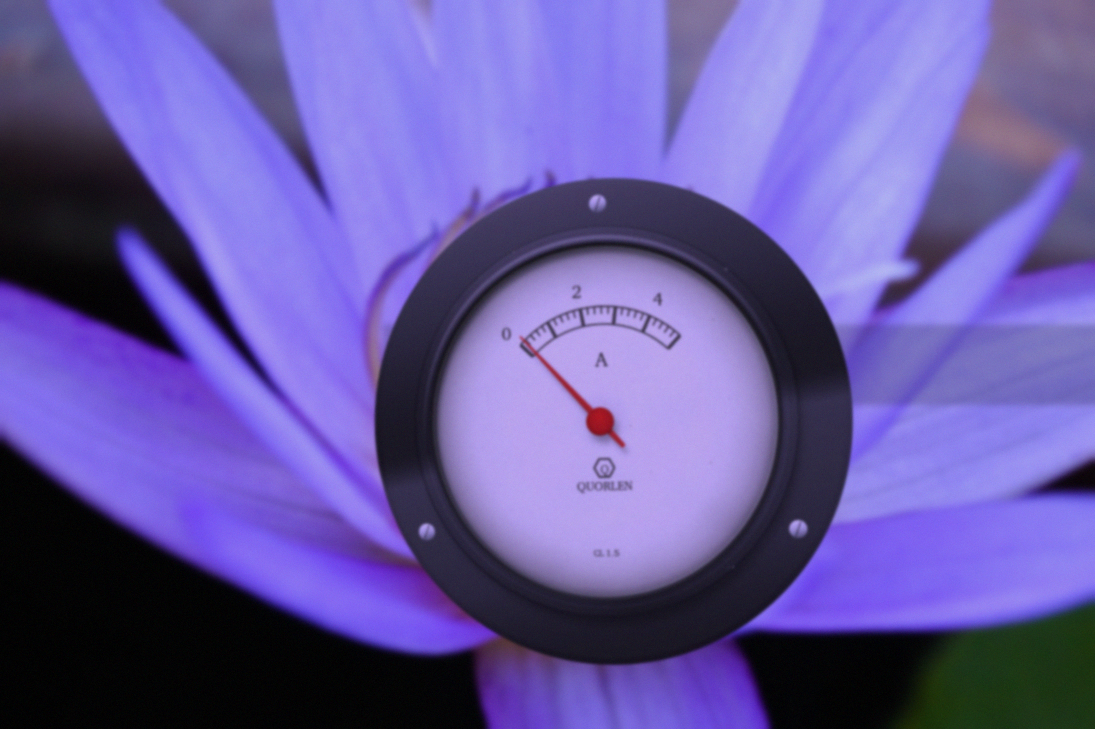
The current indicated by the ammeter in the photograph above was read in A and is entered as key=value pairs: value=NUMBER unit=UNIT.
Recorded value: value=0.2 unit=A
